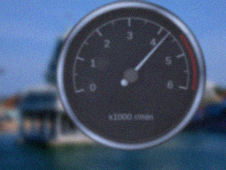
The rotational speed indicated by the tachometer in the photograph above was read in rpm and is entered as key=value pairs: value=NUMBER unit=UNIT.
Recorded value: value=4250 unit=rpm
